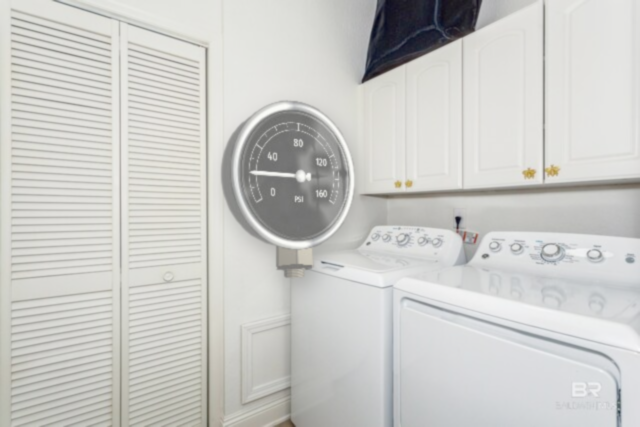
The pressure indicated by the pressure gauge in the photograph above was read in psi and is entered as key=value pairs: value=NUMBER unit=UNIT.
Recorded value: value=20 unit=psi
